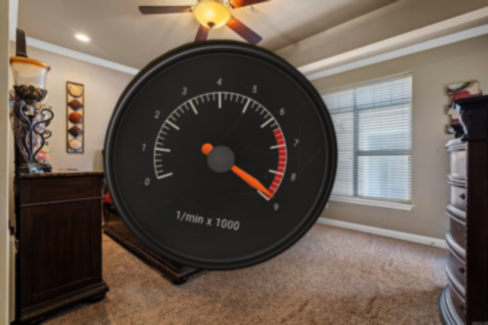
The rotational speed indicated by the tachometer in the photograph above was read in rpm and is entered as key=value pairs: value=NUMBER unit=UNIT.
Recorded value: value=8800 unit=rpm
